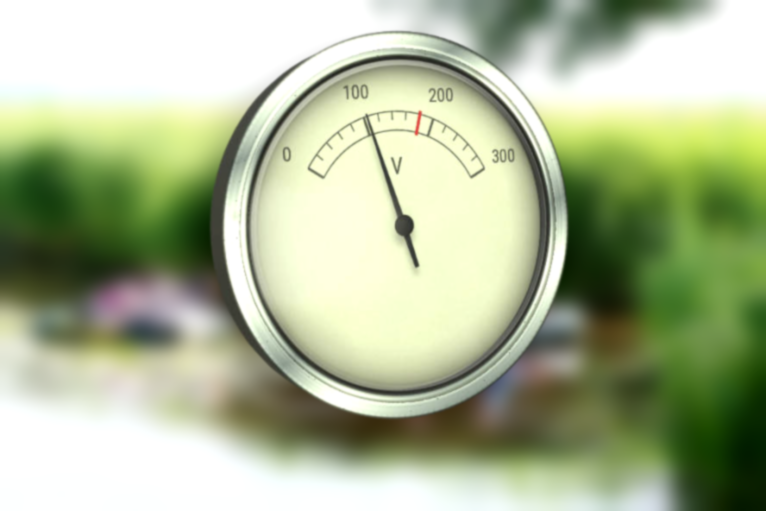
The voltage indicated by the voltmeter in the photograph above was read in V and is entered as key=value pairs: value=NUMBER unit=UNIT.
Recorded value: value=100 unit=V
